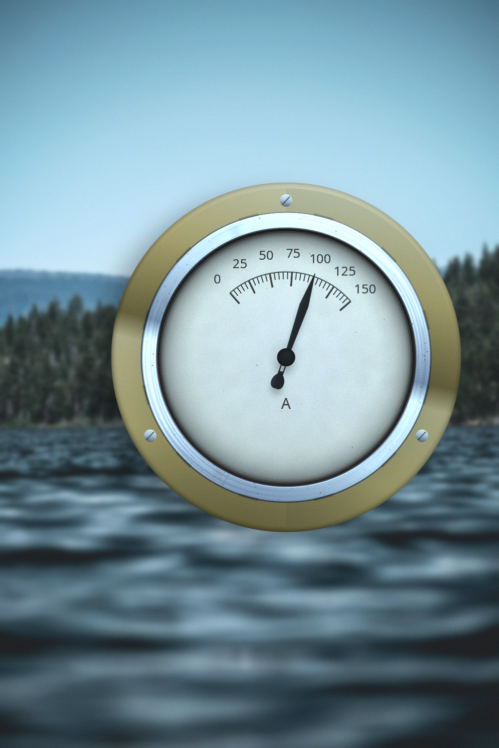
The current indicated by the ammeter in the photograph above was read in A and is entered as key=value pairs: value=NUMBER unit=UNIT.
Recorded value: value=100 unit=A
